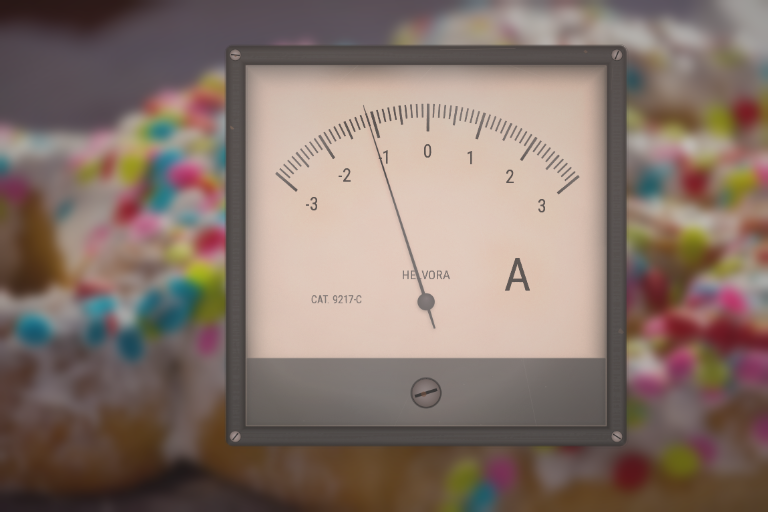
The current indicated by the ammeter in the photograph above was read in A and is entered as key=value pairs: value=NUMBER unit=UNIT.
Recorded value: value=-1.1 unit=A
